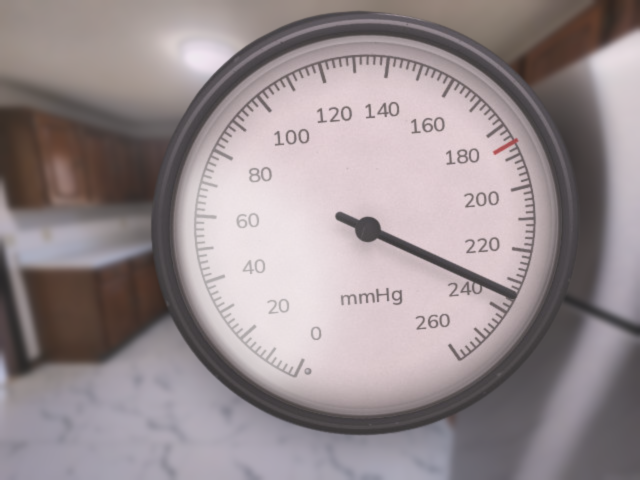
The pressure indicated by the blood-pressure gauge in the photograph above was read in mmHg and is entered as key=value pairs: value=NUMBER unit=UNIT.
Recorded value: value=234 unit=mmHg
